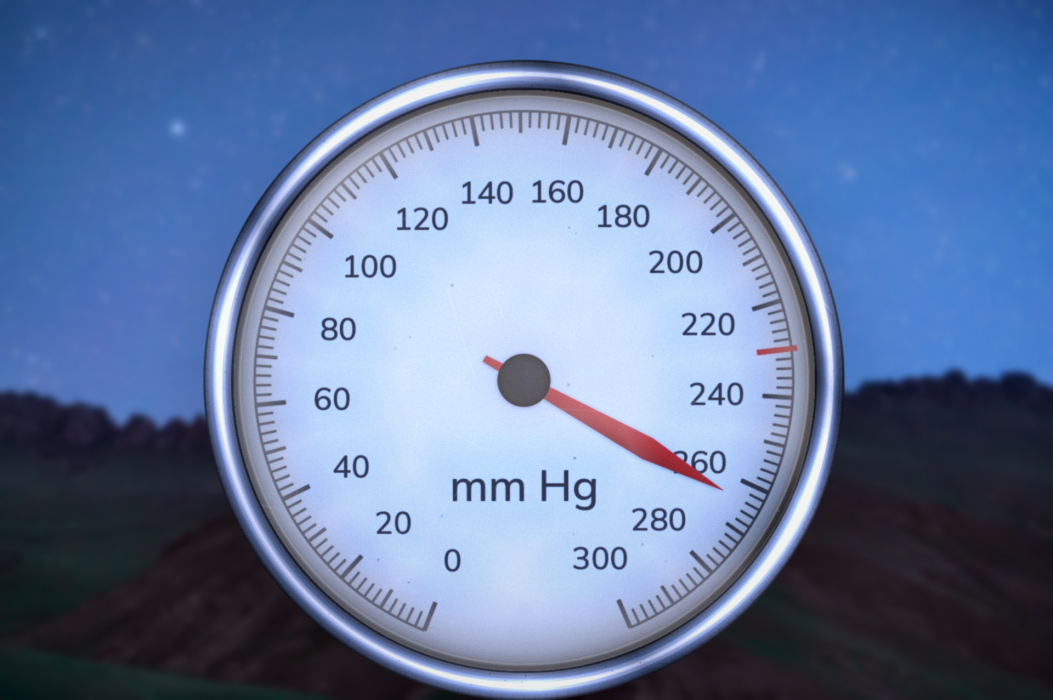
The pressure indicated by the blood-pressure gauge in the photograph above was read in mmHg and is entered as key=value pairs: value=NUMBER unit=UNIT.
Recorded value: value=264 unit=mmHg
